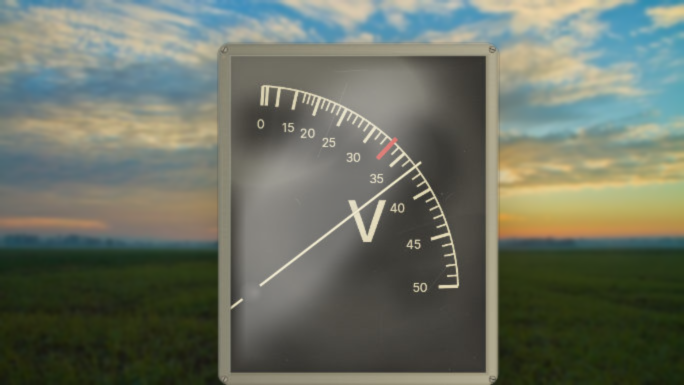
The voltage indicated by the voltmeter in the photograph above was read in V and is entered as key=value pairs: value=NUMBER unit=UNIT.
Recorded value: value=37 unit=V
